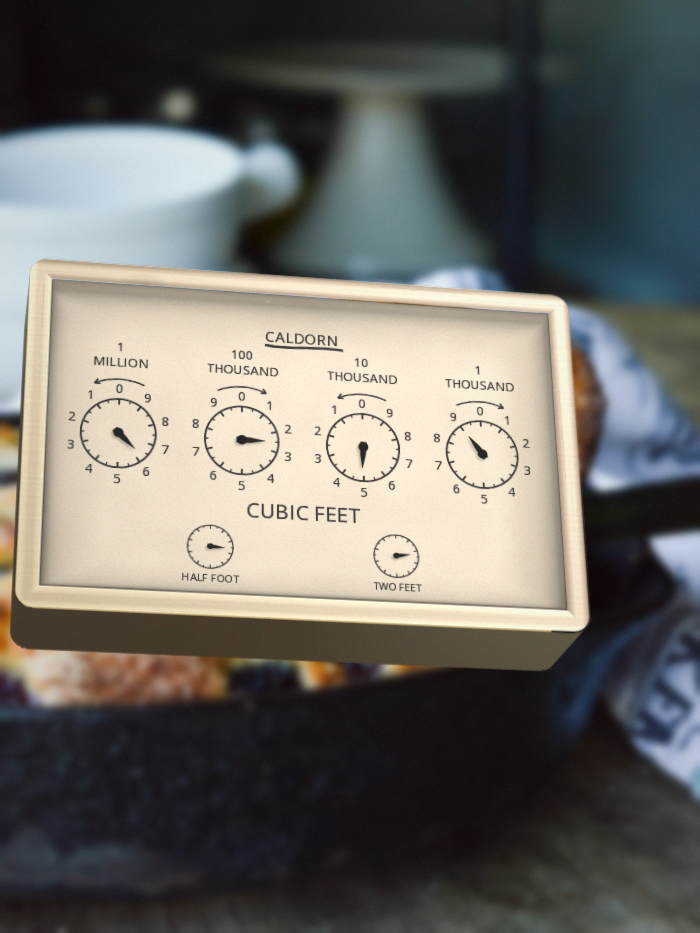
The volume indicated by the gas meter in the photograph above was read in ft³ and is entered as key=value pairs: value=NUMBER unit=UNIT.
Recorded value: value=624900 unit=ft³
